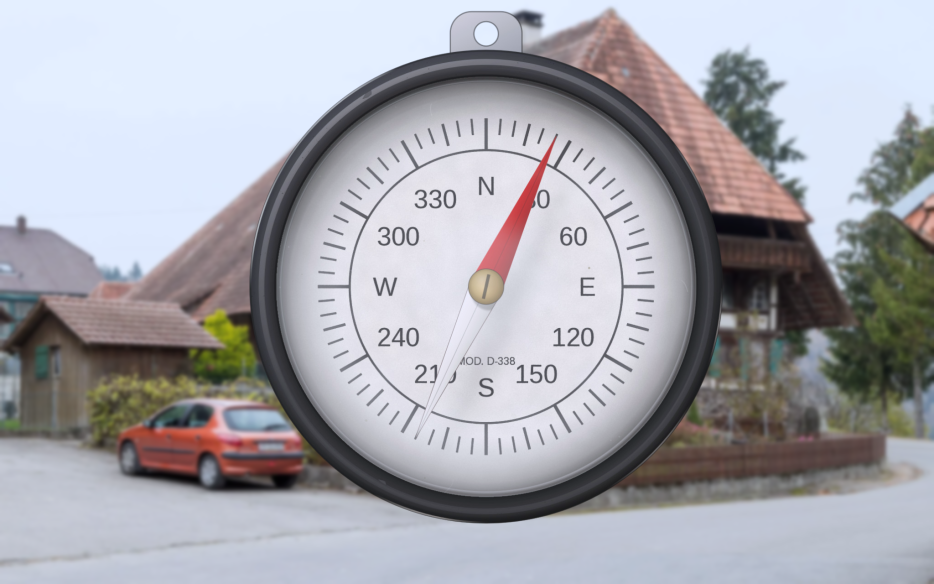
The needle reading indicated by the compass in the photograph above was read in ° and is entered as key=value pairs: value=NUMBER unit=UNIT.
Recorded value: value=25 unit=°
